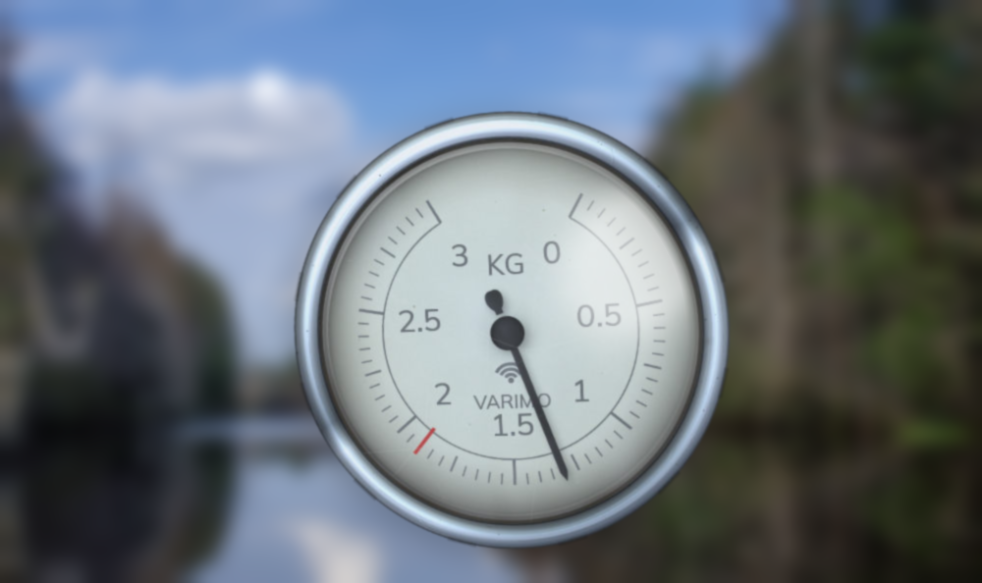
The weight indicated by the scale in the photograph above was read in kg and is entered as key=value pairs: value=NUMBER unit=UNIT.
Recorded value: value=1.3 unit=kg
